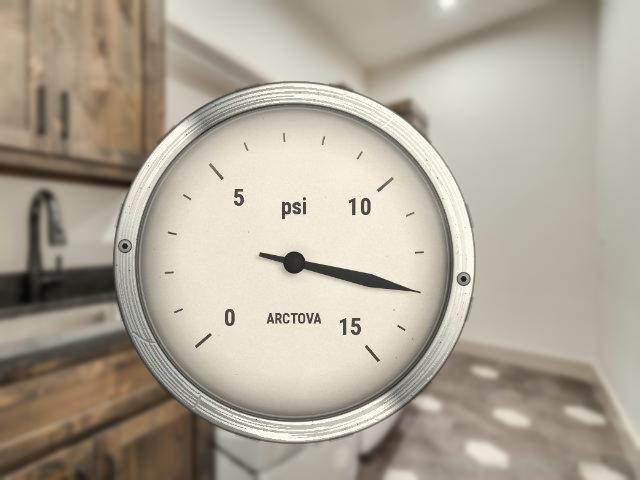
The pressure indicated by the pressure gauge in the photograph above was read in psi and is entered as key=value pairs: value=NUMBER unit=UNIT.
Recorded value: value=13 unit=psi
